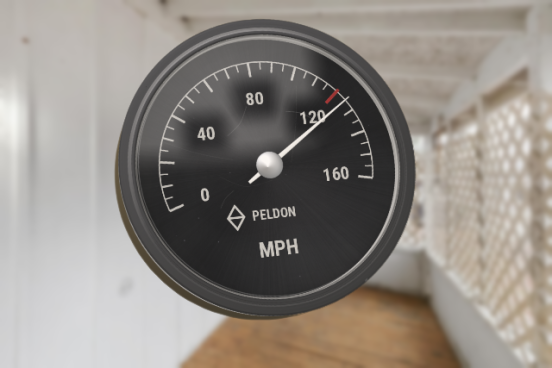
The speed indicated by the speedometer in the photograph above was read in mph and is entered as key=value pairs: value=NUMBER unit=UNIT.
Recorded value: value=125 unit=mph
